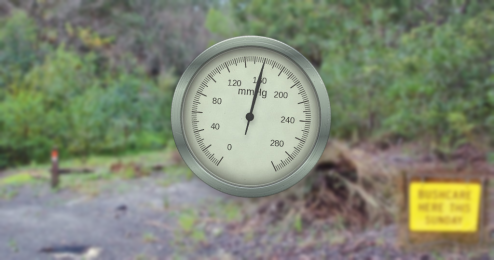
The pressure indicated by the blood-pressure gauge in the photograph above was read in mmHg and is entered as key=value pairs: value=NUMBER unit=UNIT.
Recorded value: value=160 unit=mmHg
